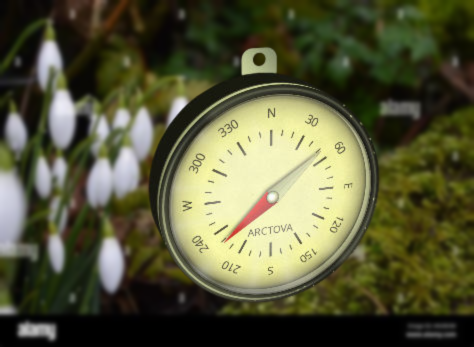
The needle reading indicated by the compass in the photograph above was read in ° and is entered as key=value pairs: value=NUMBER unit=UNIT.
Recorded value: value=230 unit=°
